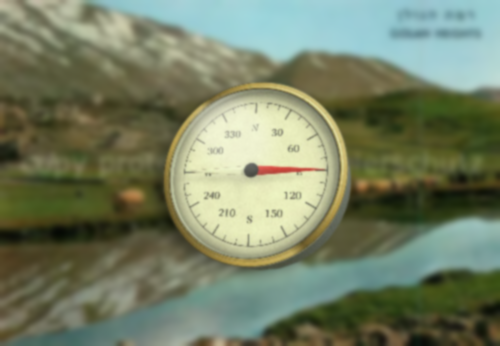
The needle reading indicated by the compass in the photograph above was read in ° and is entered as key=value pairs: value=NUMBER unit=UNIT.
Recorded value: value=90 unit=°
